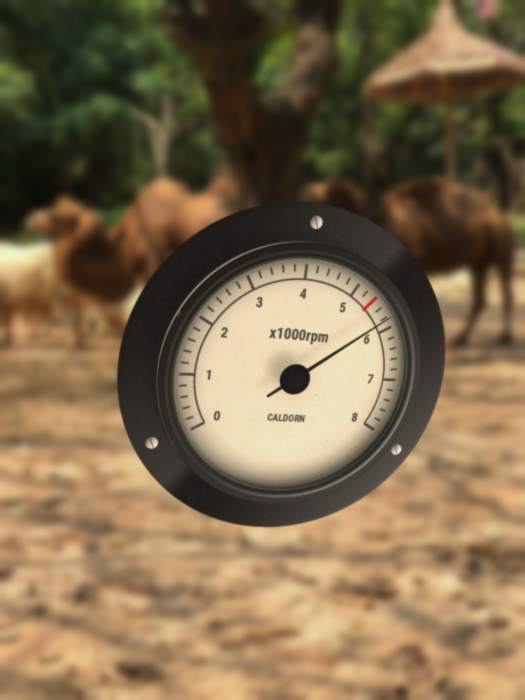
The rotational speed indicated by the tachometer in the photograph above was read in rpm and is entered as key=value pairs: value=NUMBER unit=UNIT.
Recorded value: value=5800 unit=rpm
